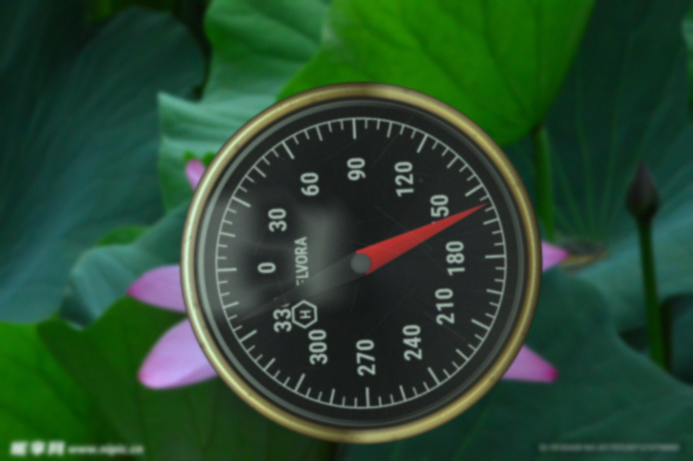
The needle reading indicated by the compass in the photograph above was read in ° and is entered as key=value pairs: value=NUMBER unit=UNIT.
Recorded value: value=157.5 unit=°
